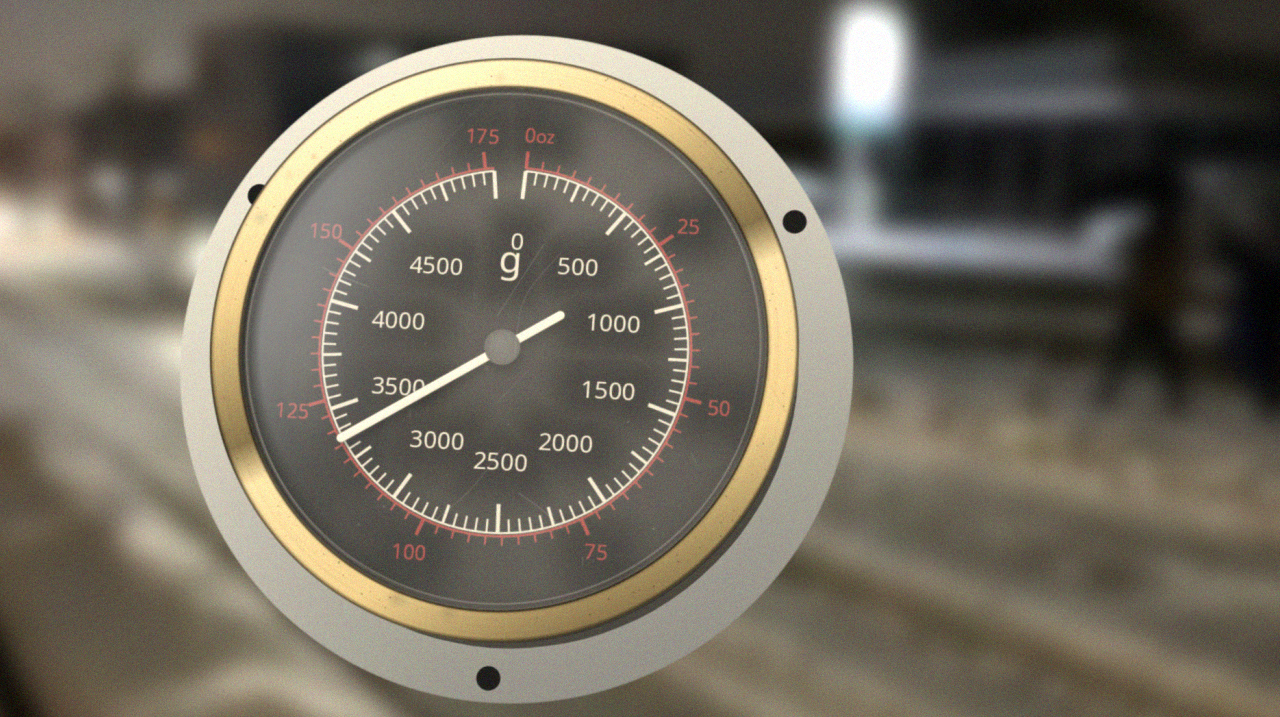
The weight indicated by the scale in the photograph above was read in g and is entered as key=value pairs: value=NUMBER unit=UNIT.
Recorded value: value=3350 unit=g
